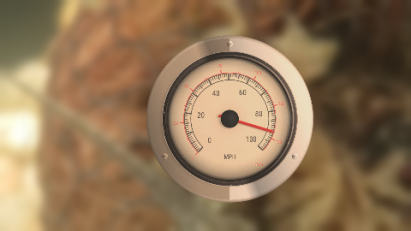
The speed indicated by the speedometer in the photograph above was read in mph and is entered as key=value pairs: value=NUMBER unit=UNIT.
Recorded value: value=90 unit=mph
